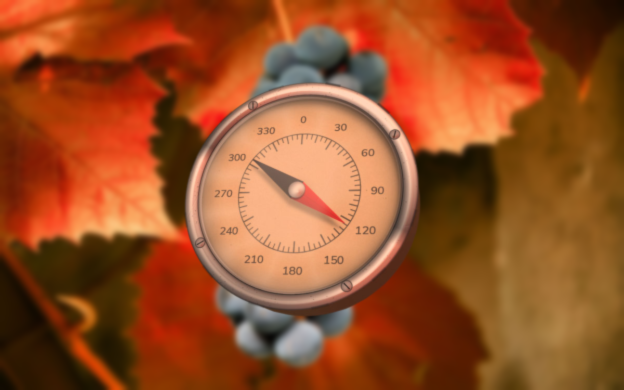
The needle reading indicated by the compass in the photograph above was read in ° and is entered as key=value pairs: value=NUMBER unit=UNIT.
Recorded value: value=125 unit=°
